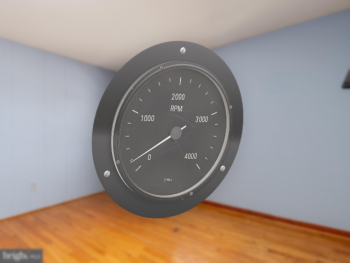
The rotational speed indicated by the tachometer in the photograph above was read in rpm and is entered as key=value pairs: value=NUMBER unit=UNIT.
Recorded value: value=200 unit=rpm
